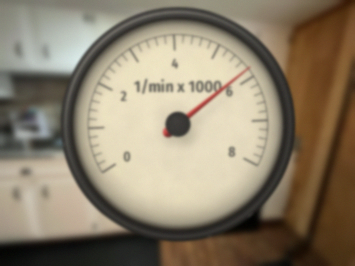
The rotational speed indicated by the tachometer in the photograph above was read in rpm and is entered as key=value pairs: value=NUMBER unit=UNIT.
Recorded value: value=5800 unit=rpm
